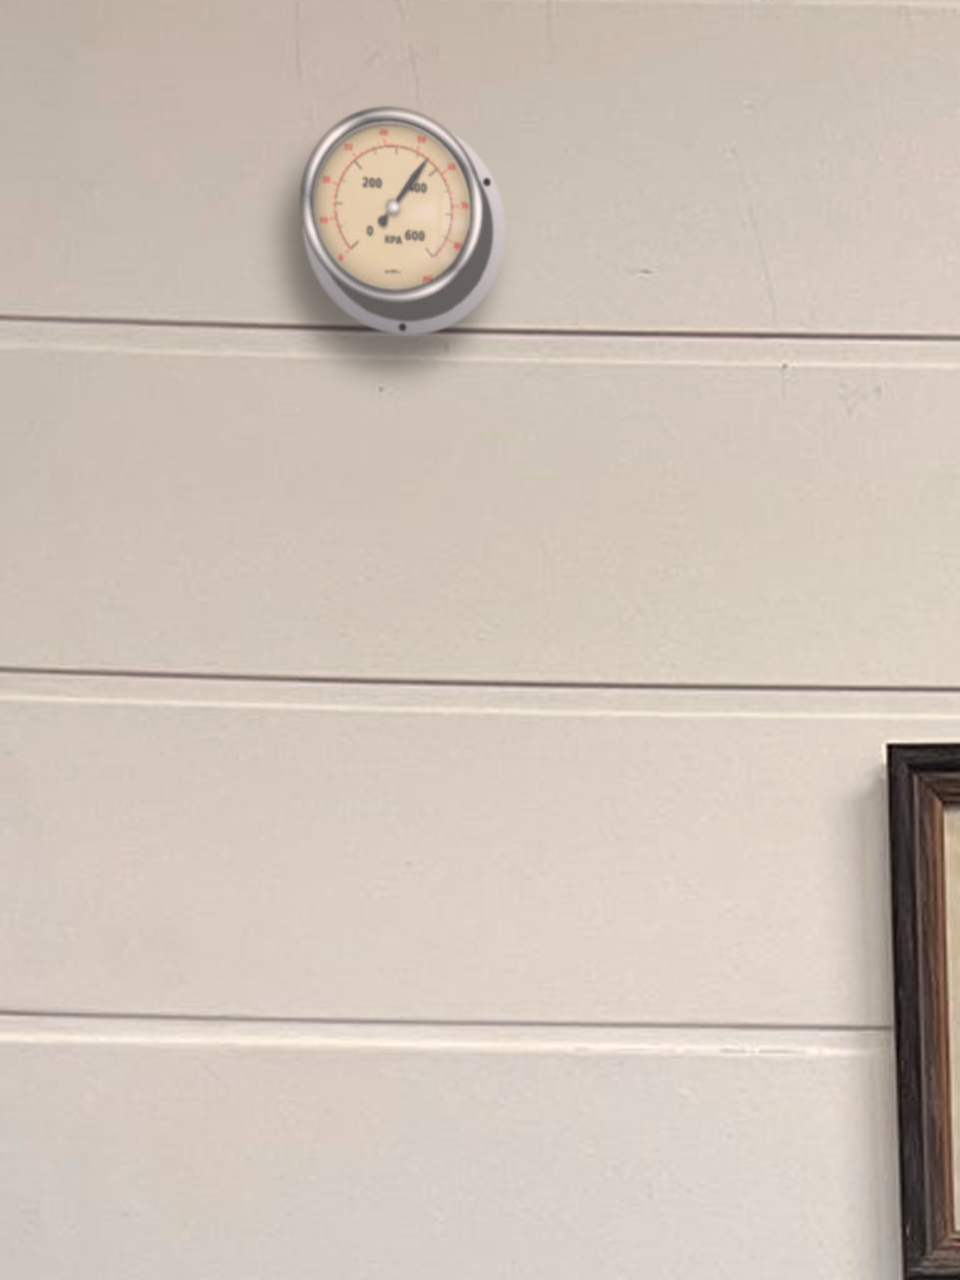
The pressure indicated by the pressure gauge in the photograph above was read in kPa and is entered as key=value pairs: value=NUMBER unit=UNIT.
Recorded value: value=375 unit=kPa
